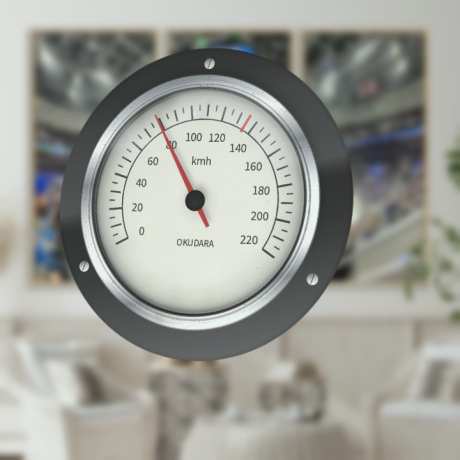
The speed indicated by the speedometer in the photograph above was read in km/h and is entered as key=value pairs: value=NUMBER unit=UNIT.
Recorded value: value=80 unit=km/h
